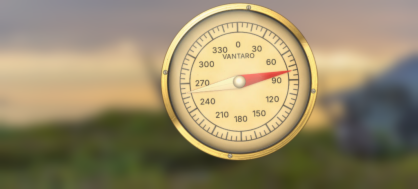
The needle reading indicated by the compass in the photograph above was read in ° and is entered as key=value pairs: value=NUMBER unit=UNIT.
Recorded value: value=80 unit=°
